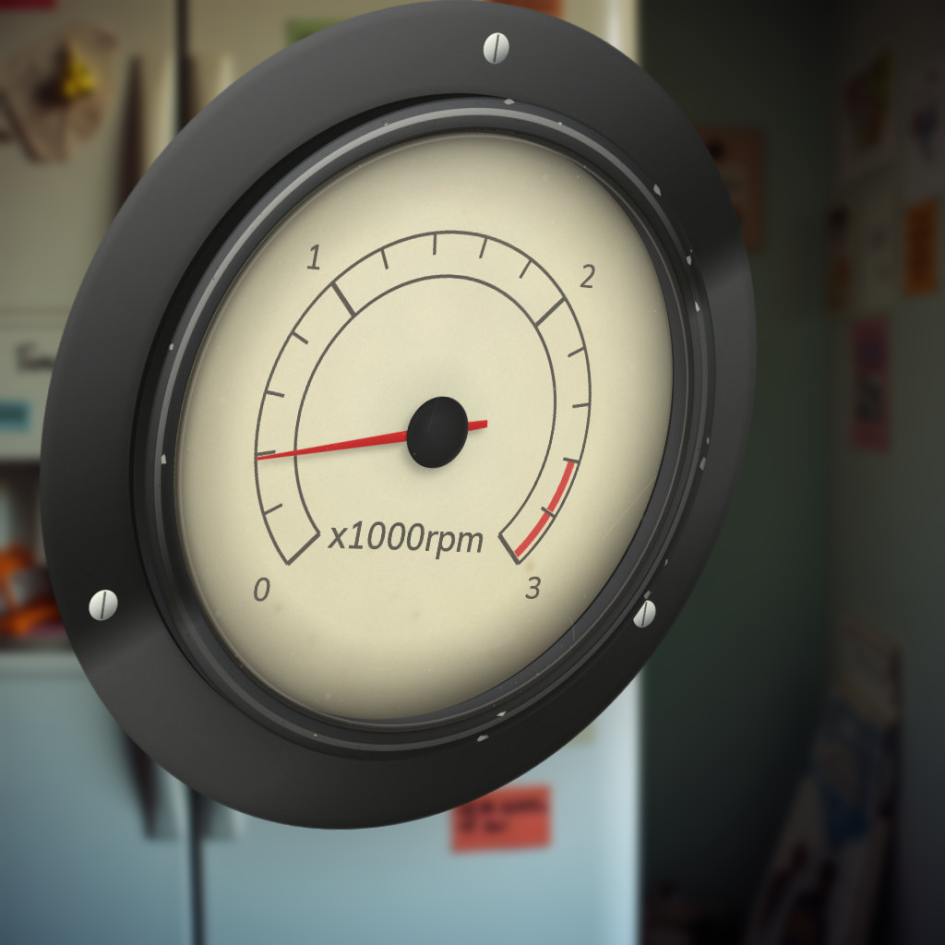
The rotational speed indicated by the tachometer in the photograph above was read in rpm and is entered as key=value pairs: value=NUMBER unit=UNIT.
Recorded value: value=400 unit=rpm
